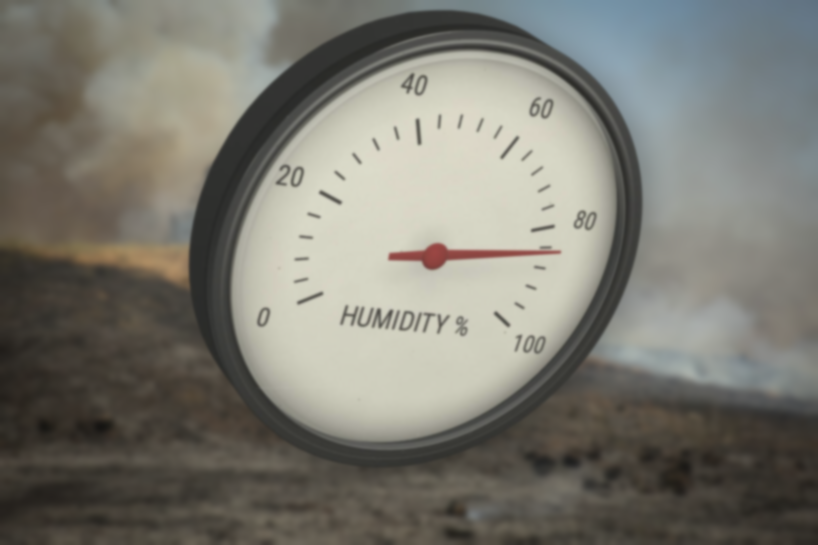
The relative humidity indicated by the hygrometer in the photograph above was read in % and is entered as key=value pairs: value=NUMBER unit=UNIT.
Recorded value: value=84 unit=%
